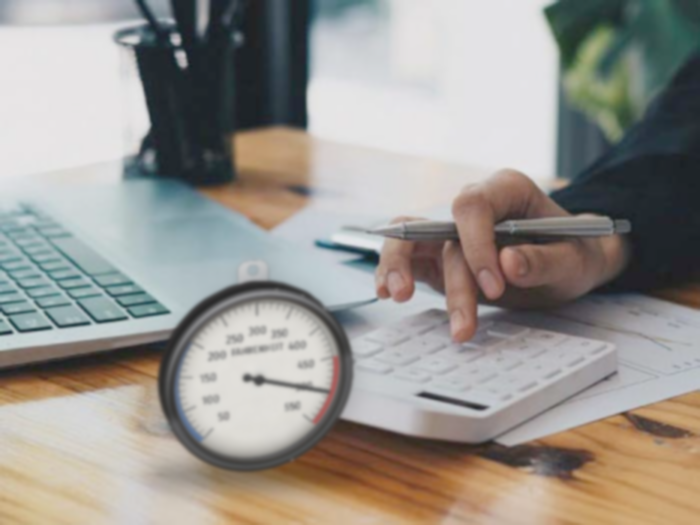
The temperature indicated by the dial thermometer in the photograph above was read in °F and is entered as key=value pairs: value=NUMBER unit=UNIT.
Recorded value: value=500 unit=°F
